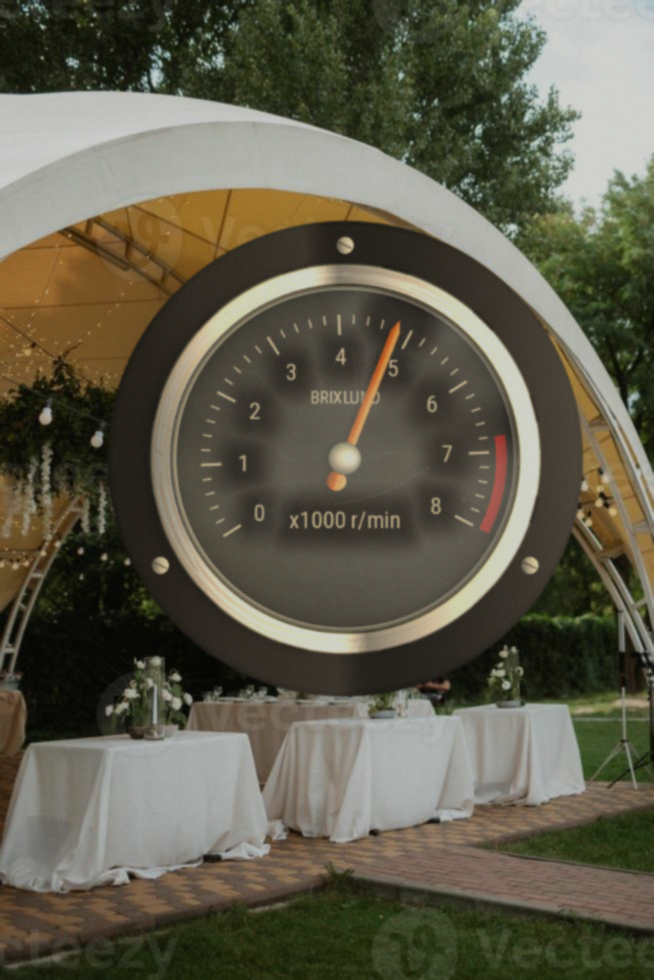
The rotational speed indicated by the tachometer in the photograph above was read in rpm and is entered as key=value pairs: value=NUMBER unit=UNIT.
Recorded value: value=4800 unit=rpm
